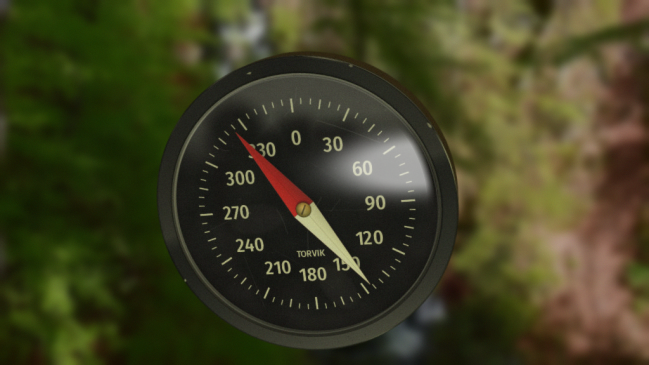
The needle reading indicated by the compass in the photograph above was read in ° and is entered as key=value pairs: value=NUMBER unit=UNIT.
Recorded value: value=325 unit=°
